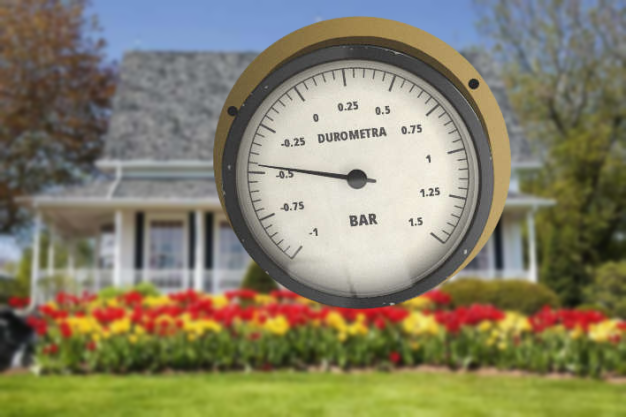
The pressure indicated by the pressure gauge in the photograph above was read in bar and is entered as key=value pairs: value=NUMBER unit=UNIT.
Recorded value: value=-0.45 unit=bar
